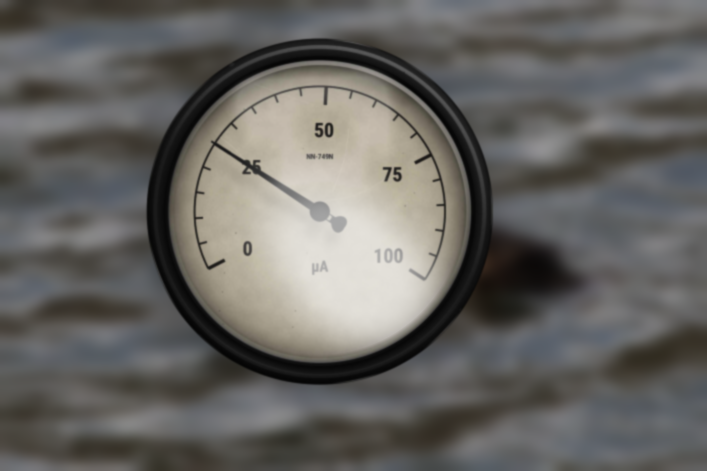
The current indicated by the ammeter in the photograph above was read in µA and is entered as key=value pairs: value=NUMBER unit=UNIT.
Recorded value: value=25 unit=µA
